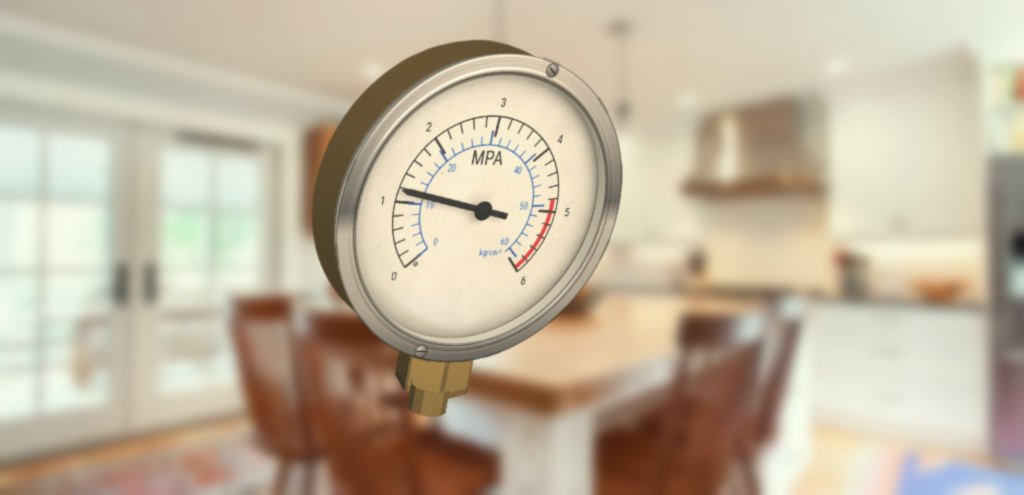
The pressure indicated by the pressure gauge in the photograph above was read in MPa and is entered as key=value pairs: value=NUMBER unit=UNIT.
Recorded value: value=1.2 unit=MPa
